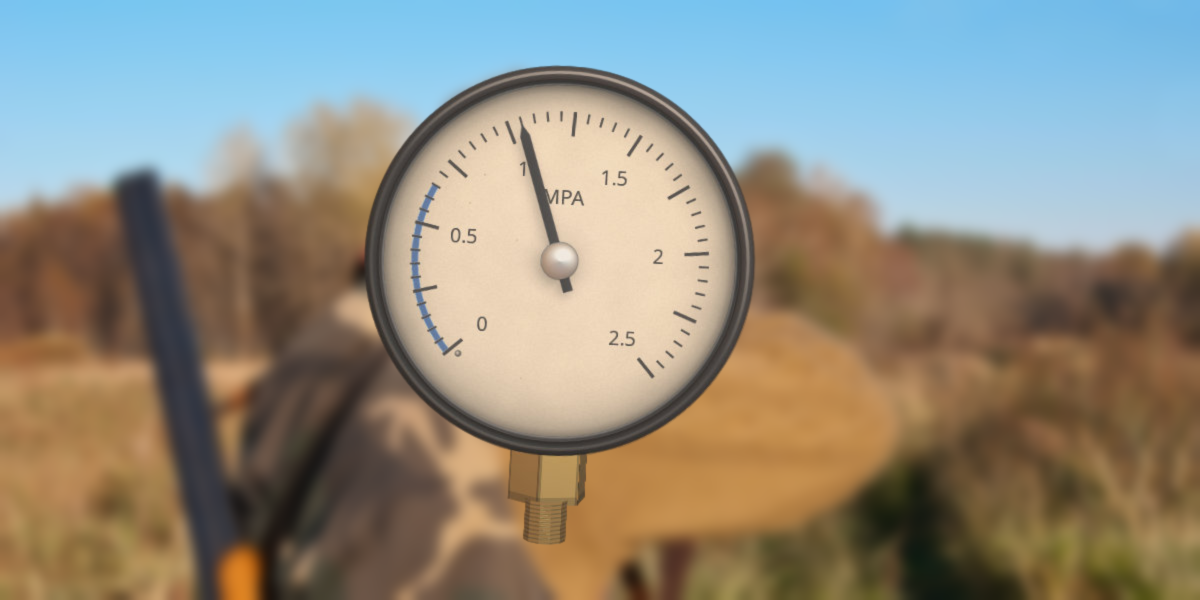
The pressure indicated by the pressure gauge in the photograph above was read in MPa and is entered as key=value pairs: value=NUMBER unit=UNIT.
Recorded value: value=1.05 unit=MPa
